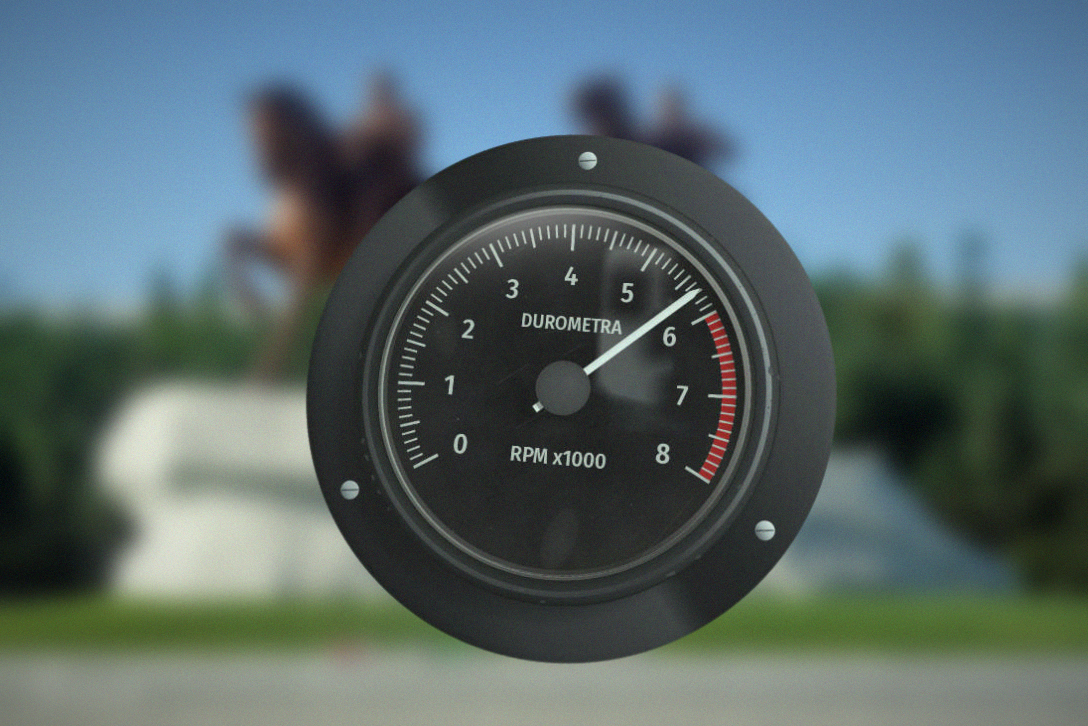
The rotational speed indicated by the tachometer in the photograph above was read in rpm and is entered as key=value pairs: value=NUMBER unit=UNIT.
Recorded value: value=5700 unit=rpm
